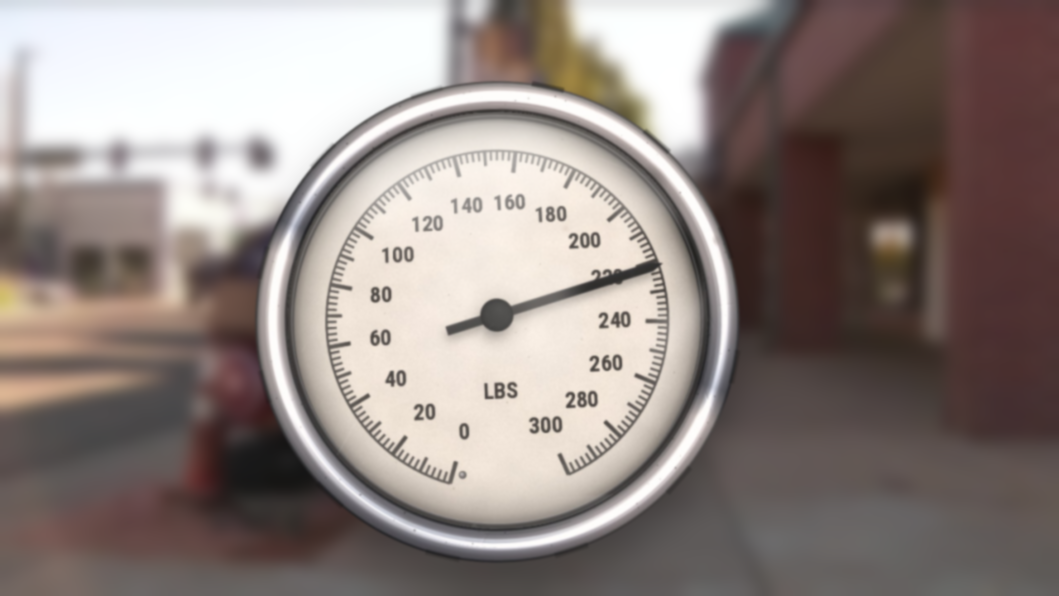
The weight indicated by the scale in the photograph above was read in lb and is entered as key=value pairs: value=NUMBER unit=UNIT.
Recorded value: value=222 unit=lb
